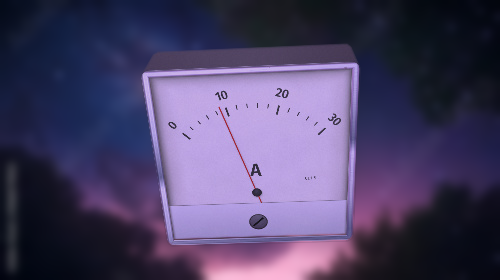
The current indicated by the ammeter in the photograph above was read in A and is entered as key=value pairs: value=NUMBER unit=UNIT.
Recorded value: value=9 unit=A
